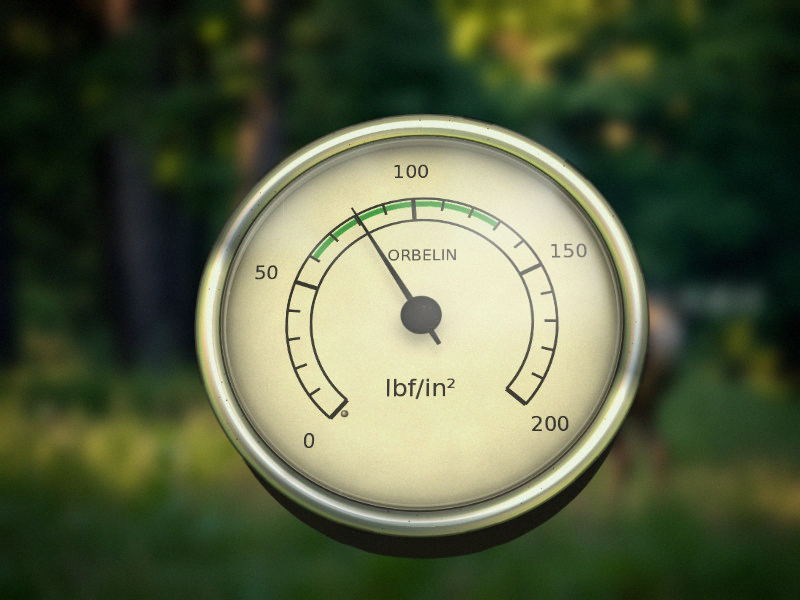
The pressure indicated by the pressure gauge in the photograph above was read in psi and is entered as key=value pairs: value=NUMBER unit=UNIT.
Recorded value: value=80 unit=psi
